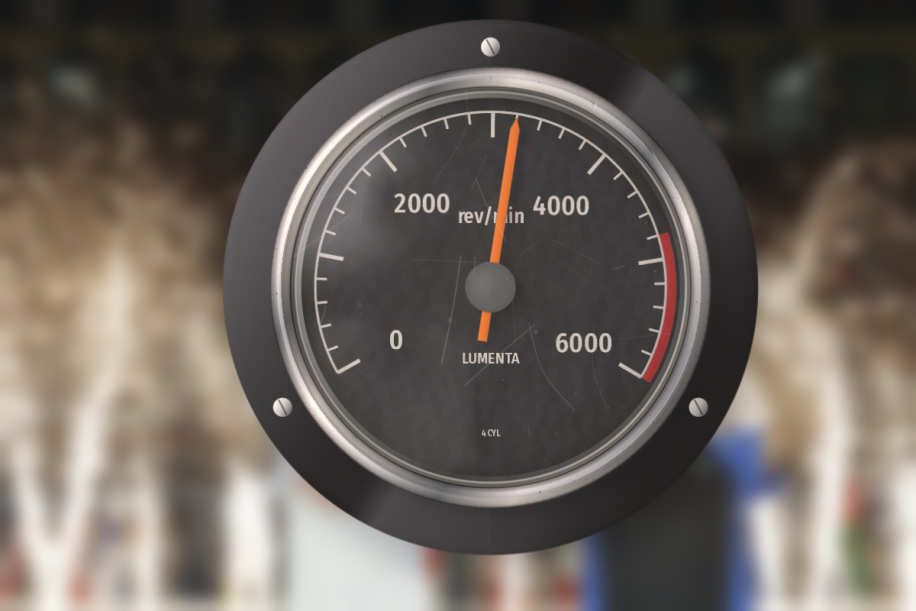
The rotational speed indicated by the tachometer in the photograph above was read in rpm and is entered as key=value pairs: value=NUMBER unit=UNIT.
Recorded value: value=3200 unit=rpm
